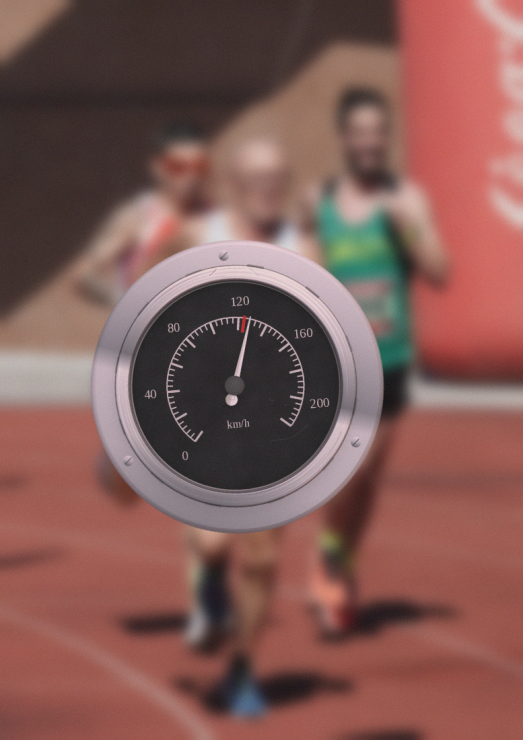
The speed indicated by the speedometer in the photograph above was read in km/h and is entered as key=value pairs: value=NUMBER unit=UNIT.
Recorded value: value=128 unit=km/h
